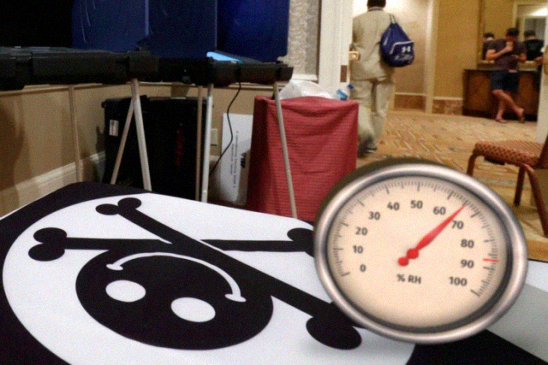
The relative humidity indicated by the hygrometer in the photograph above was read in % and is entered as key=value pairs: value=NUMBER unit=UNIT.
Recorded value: value=65 unit=%
